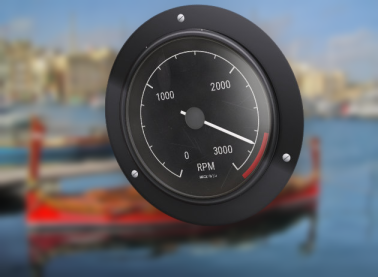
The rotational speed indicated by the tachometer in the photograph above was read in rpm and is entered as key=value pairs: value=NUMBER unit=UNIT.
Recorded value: value=2700 unit=rpm
